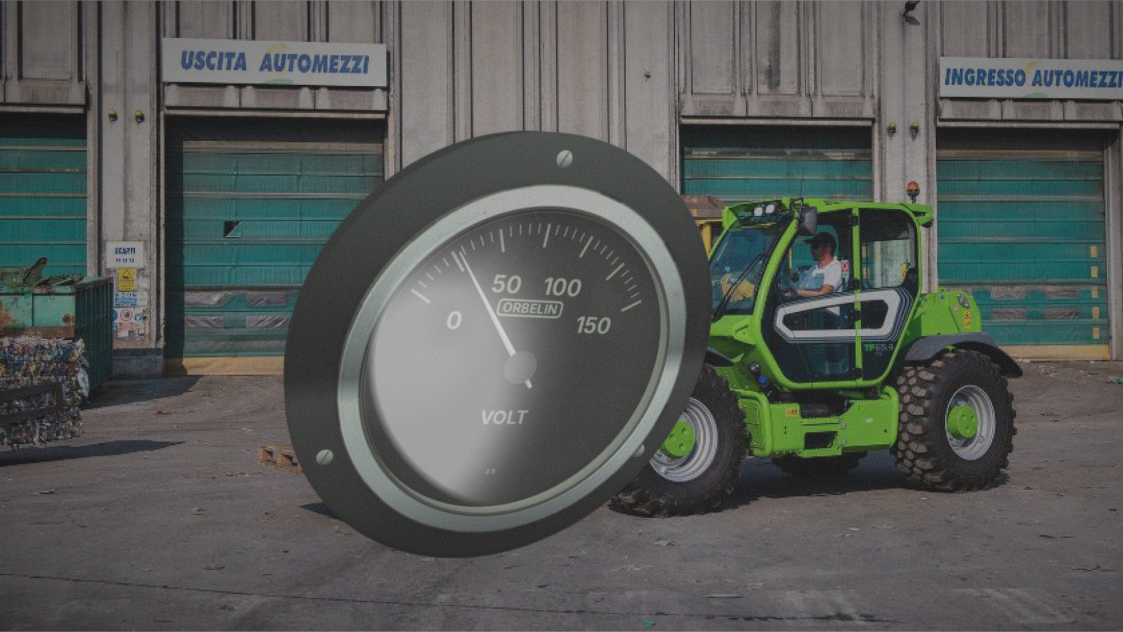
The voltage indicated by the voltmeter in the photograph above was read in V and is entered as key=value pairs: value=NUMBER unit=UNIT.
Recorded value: value=27.5 unit=V
